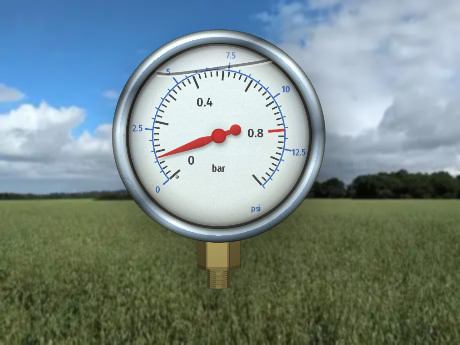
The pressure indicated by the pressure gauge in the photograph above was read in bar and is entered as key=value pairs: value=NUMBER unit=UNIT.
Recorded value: value=0.08 unit=bar
